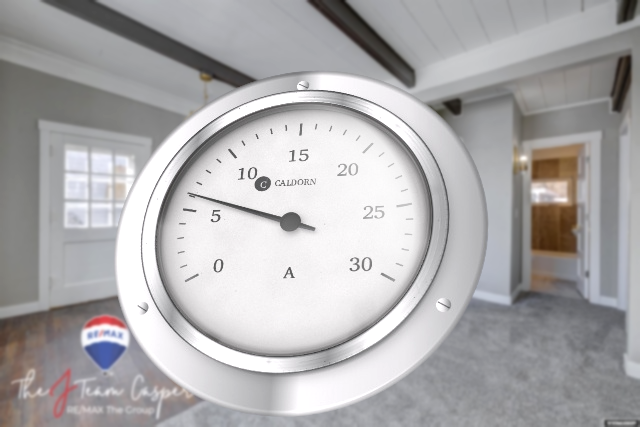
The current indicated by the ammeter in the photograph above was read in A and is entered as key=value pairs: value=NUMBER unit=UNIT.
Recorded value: value=6 unit=A
